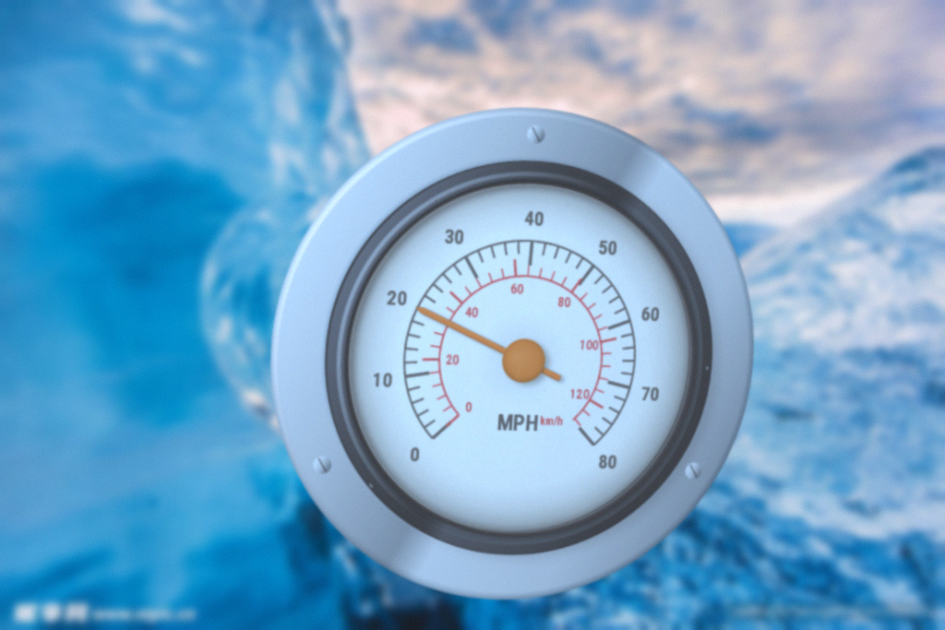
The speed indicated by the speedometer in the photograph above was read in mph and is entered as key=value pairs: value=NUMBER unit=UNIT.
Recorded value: value=20 unit=mph
